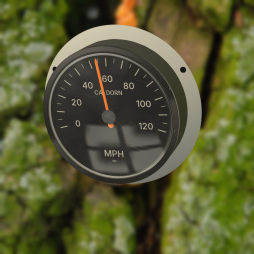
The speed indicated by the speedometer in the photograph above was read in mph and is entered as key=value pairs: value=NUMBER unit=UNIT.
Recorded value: value=55 unit=mph
